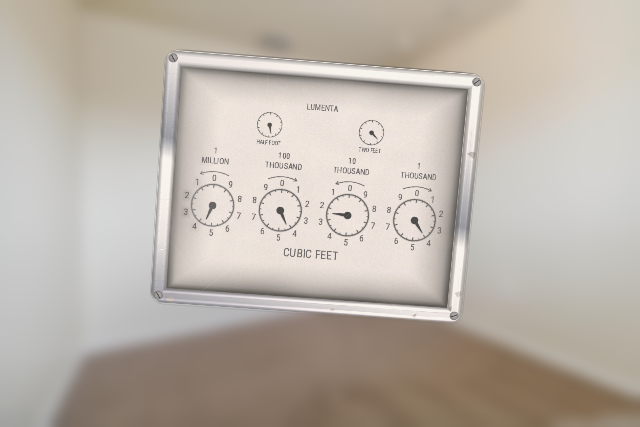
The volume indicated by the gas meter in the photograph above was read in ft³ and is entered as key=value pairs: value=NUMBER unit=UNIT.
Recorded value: value=442400 unit=ft³
